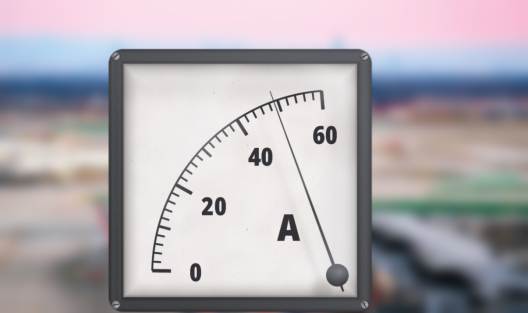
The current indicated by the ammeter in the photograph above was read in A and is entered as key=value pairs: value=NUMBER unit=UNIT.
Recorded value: value=49 unit=A
